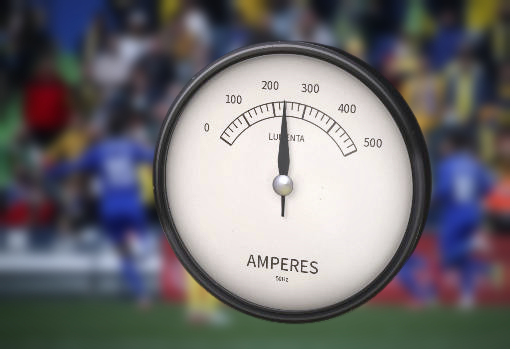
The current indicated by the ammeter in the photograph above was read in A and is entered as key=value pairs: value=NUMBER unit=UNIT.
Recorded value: value=240 unit=A
